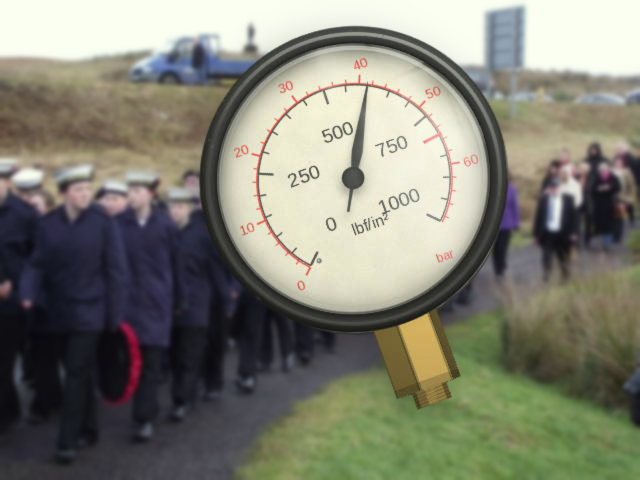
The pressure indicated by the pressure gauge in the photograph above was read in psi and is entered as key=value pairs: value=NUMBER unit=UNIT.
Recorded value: value=600 unit=psi
